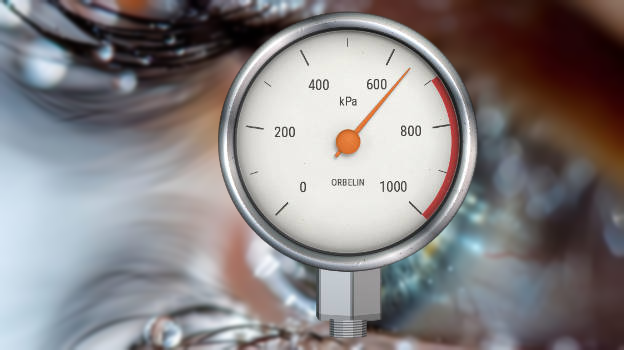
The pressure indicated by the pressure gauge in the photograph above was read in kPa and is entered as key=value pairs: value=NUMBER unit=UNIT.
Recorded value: value=650 unit=kPa
